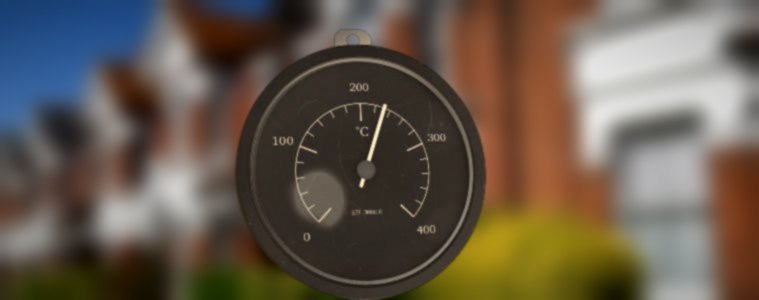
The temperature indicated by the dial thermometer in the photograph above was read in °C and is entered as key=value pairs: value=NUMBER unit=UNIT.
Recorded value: value=230 unit=°C
